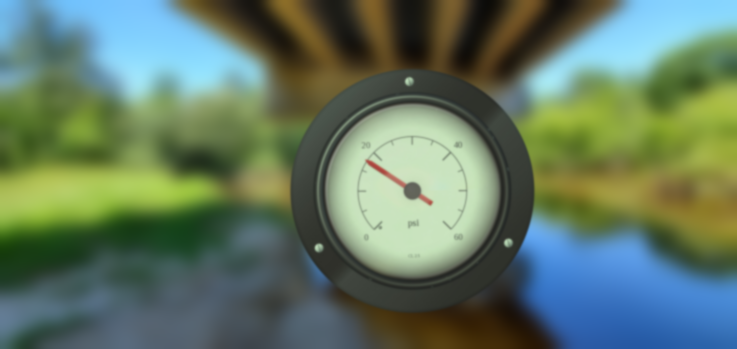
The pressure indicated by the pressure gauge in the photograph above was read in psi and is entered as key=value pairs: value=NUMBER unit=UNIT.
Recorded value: value=17.5 unit=psi
